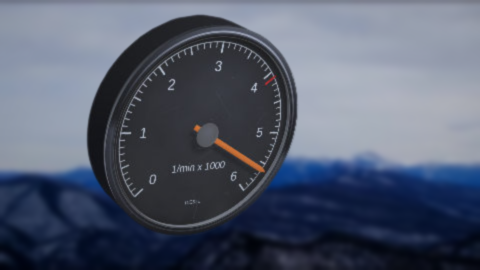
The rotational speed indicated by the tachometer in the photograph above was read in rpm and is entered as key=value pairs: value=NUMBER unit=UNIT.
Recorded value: value=5600 unit=rpm
